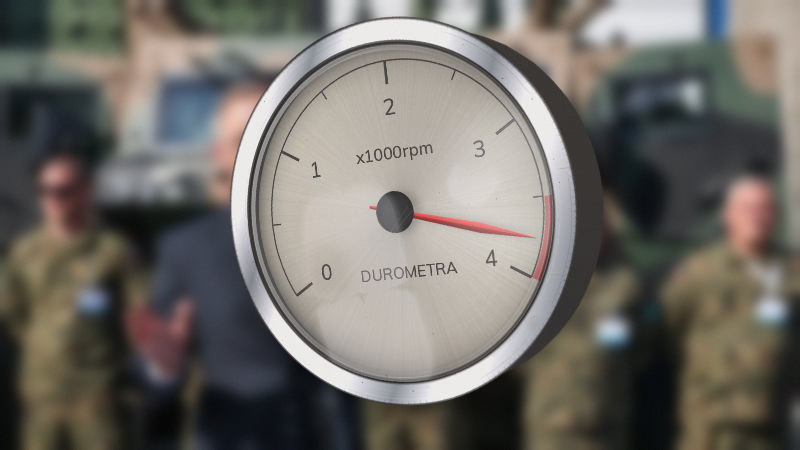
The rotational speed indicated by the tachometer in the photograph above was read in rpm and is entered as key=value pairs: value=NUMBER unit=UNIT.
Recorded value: value=3750 unit=rpm
